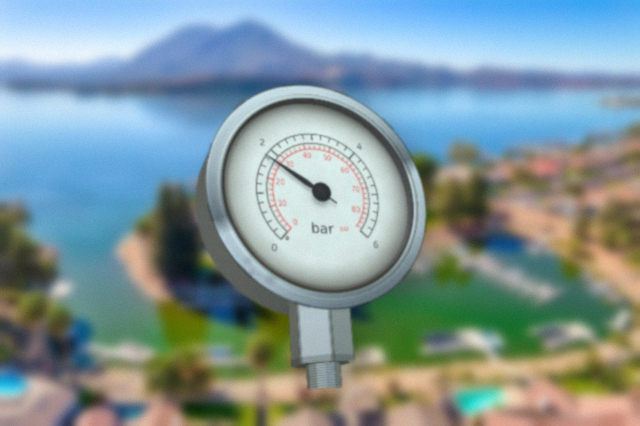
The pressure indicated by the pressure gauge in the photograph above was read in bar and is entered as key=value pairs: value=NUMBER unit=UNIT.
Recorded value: value=1.8 unit=bar
